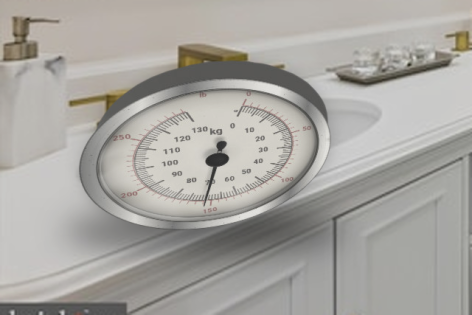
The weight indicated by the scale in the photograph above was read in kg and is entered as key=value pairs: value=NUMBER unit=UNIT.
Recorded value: value=70 unit=kg
